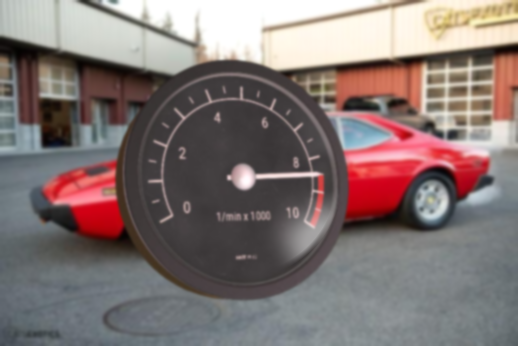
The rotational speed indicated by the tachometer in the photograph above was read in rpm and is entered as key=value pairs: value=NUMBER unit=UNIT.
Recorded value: value=8500 unit=rpm
